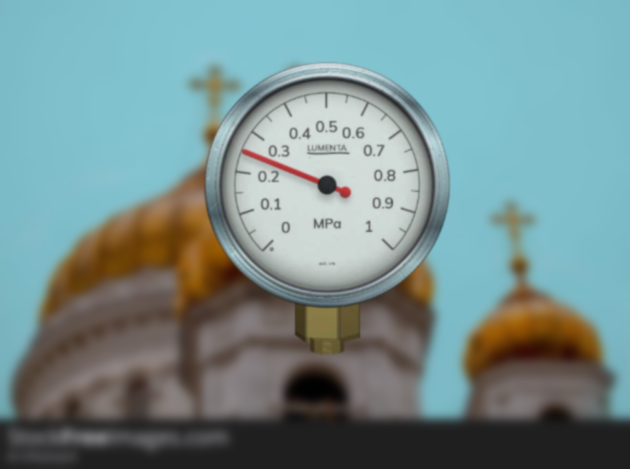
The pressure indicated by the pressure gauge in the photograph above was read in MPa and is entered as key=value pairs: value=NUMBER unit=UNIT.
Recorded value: value=0.25 unit=MPa
